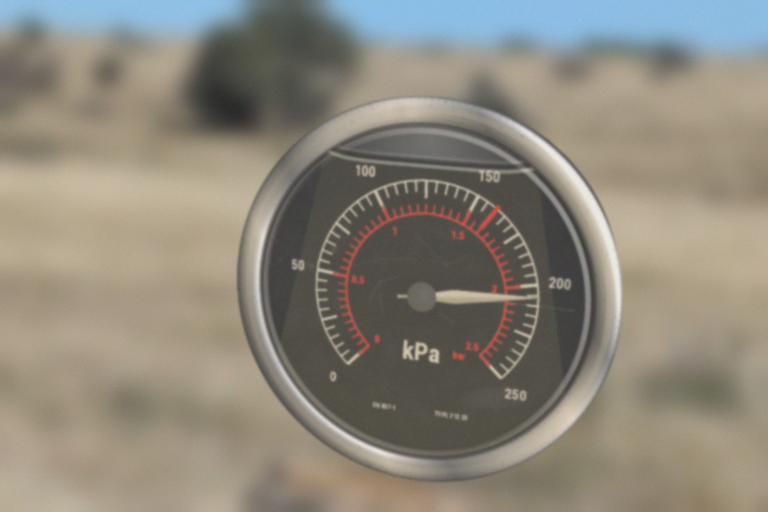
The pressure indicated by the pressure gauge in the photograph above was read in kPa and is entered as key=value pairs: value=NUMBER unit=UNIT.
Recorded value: value=205 unit=kPa
